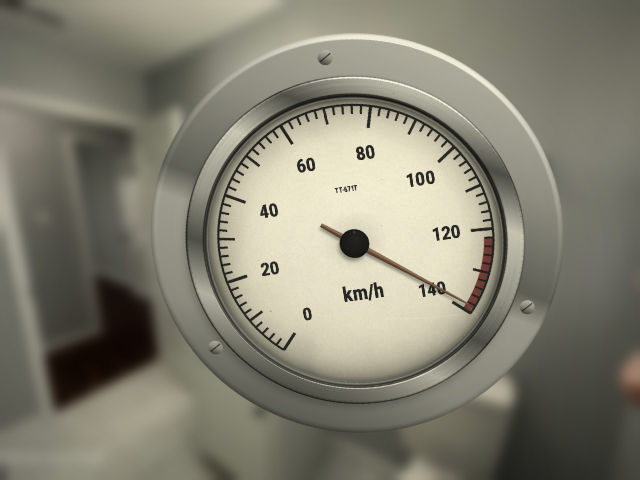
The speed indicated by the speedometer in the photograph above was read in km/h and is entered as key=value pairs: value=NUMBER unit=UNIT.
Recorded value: value=138 unit=km/h
